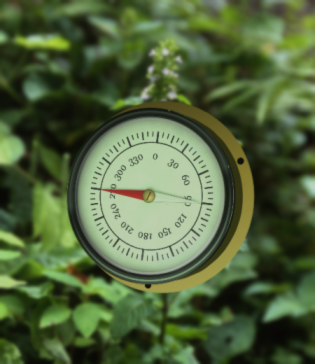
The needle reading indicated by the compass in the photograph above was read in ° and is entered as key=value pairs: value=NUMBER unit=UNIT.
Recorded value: value=270 unit=°
